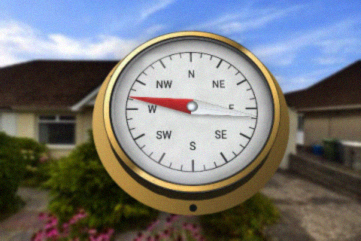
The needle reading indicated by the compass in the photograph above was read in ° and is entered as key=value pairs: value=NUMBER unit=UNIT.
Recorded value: value=280 unit=°
